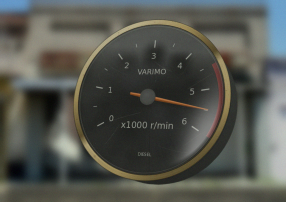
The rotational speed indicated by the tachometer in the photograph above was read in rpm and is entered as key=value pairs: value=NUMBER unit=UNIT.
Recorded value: value=5500 unit=rpm
